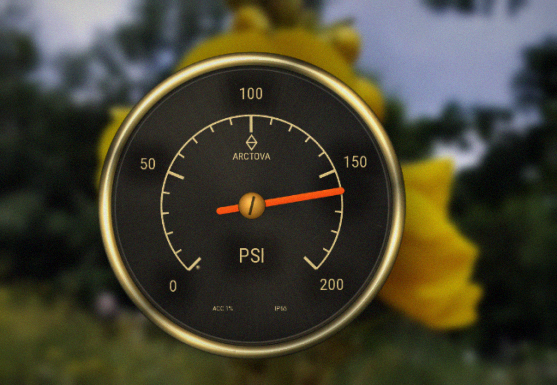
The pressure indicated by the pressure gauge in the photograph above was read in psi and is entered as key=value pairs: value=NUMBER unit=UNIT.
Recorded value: value=160 unit=psi
